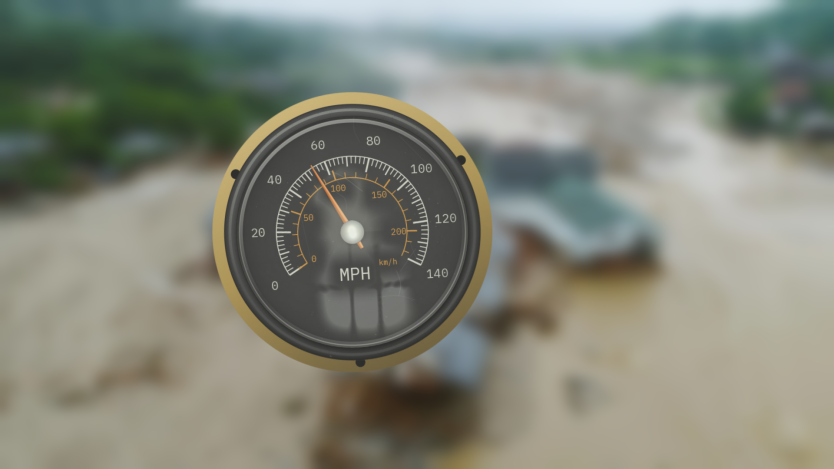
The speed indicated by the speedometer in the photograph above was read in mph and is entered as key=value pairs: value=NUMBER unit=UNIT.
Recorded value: value=54 unit=mph
